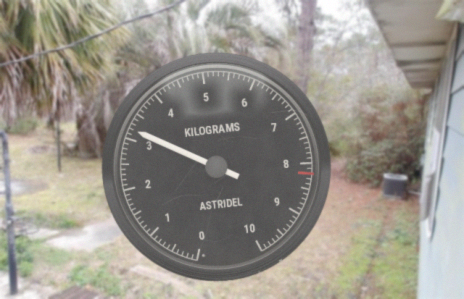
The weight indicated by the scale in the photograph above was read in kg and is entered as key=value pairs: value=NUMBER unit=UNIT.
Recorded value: value=3.2 unit=kg
